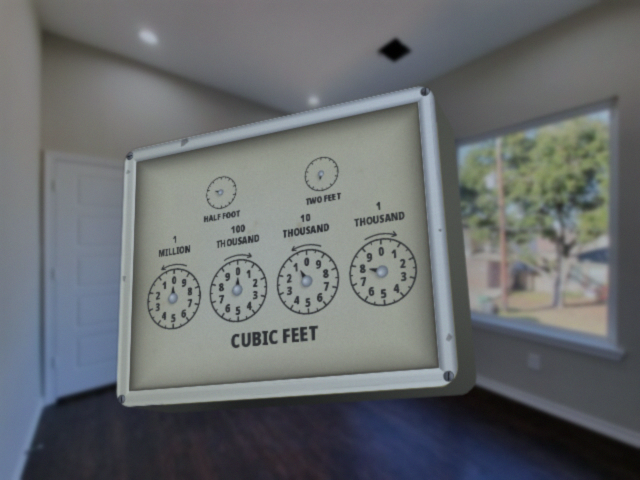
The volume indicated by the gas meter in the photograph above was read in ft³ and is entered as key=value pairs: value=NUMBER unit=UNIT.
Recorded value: value=800 unit=ft³
